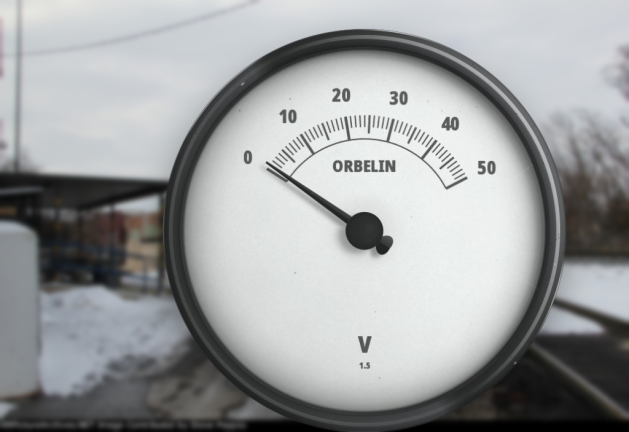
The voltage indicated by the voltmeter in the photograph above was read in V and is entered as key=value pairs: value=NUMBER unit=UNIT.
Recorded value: value=1 unit=V
